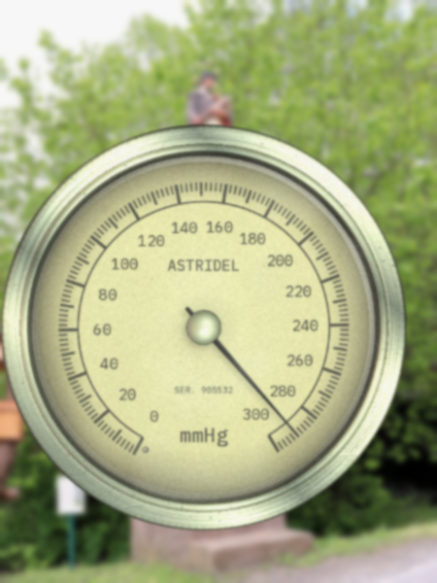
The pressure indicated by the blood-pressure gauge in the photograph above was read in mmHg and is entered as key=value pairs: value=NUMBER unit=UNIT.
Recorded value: value=290 unit=mmHg
